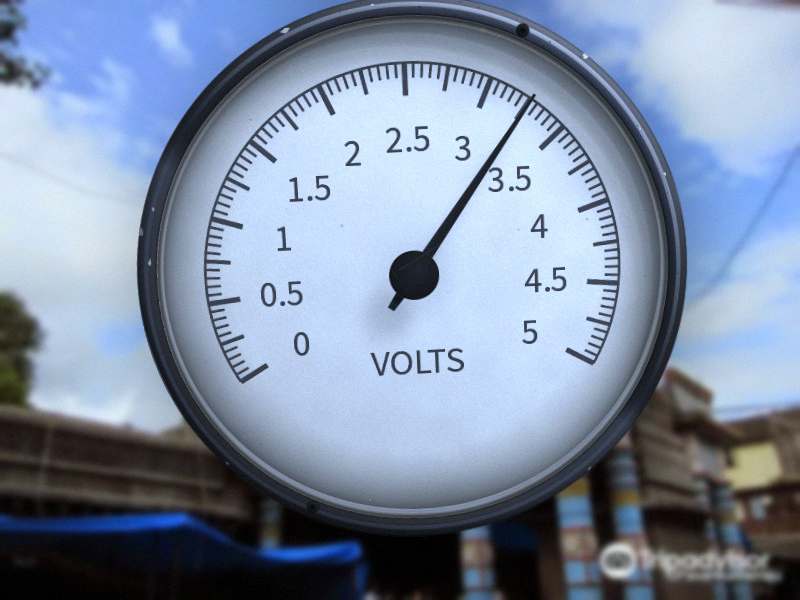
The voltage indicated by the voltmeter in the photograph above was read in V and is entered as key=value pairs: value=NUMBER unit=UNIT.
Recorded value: value=3.25 unit=V
